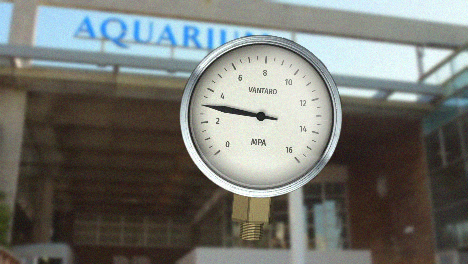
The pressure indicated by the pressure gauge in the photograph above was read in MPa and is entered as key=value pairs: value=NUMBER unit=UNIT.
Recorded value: value=3 unit=MPa
